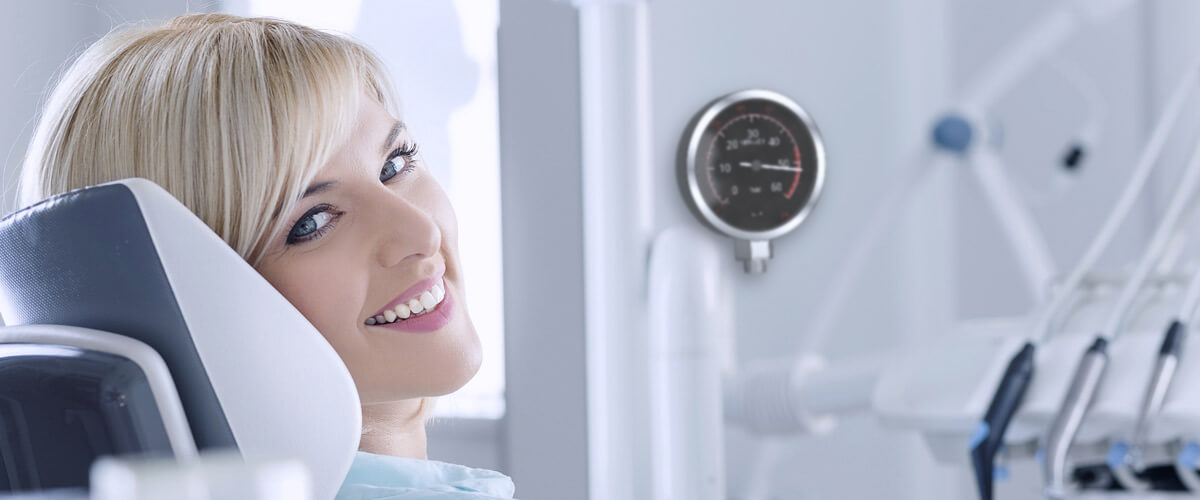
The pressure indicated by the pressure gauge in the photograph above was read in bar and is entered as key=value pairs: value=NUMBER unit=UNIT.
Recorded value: value=52 unit=bar
